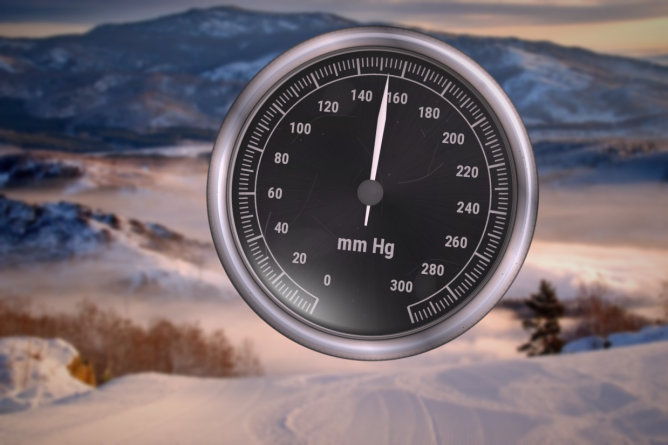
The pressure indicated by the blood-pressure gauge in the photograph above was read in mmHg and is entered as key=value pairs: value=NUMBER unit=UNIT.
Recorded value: value=154 unit=mmHg
